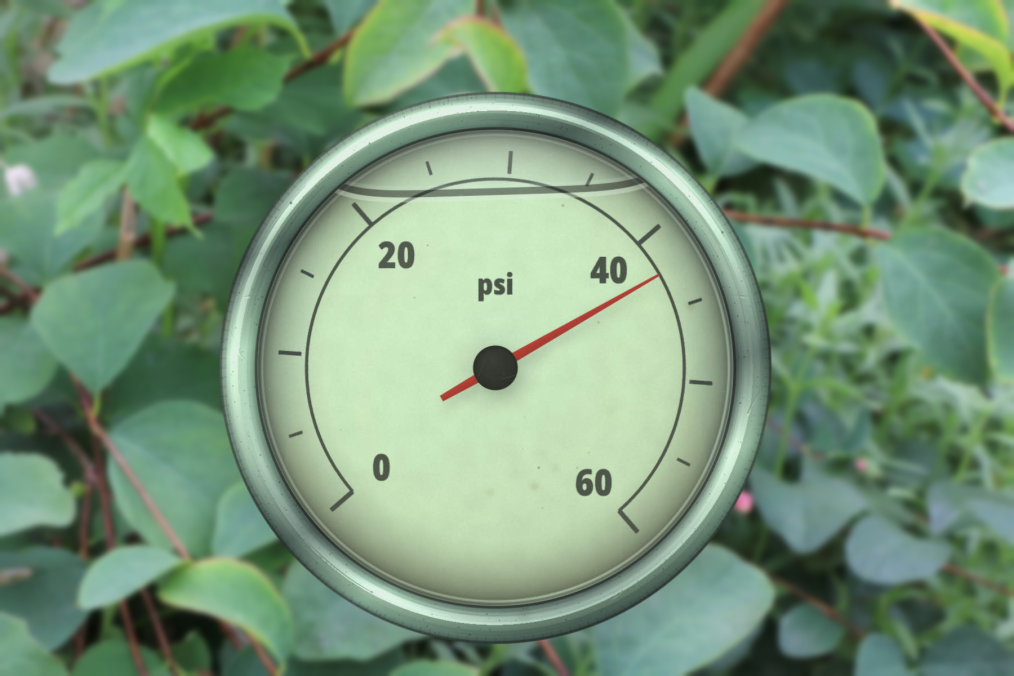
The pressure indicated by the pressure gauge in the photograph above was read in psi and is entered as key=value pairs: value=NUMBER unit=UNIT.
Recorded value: value=42.5 unit=psi
